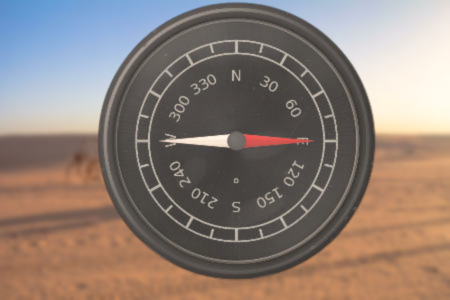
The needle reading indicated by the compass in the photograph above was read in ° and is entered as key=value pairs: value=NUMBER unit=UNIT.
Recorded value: value=90 unit=°
